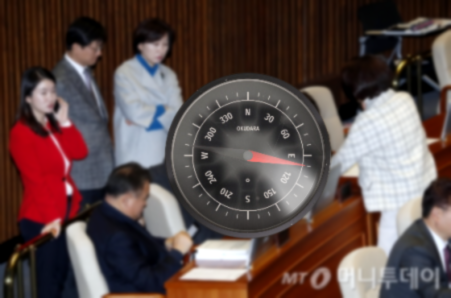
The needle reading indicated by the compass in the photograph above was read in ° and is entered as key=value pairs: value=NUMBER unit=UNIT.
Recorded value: value=100 unit=°
